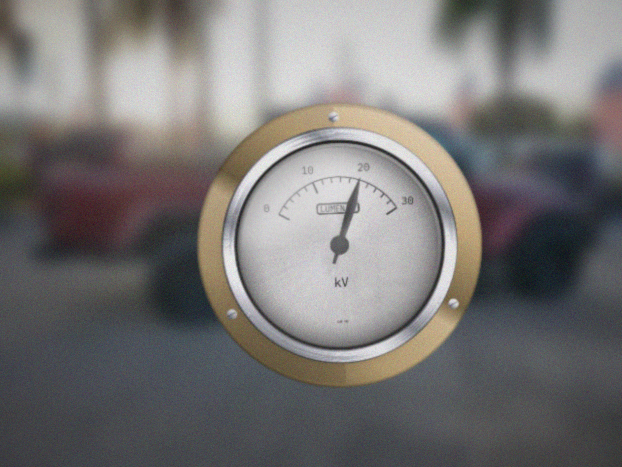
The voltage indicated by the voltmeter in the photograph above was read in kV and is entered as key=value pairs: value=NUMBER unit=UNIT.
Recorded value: value=20 unit=kV
